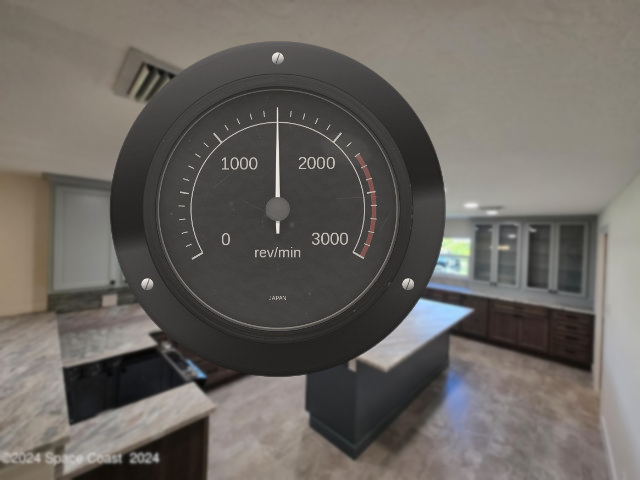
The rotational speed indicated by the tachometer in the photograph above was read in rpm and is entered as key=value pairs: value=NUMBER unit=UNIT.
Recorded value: value=1500 unit=rpm
